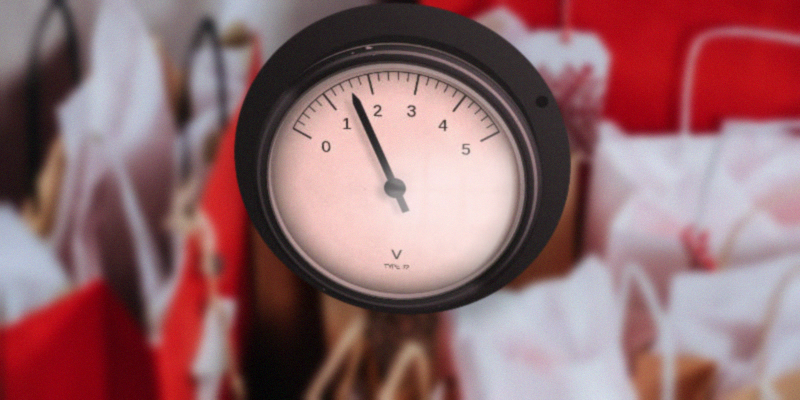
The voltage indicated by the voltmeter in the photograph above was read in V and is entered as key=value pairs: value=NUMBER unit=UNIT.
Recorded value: value=1.6 unit=V
